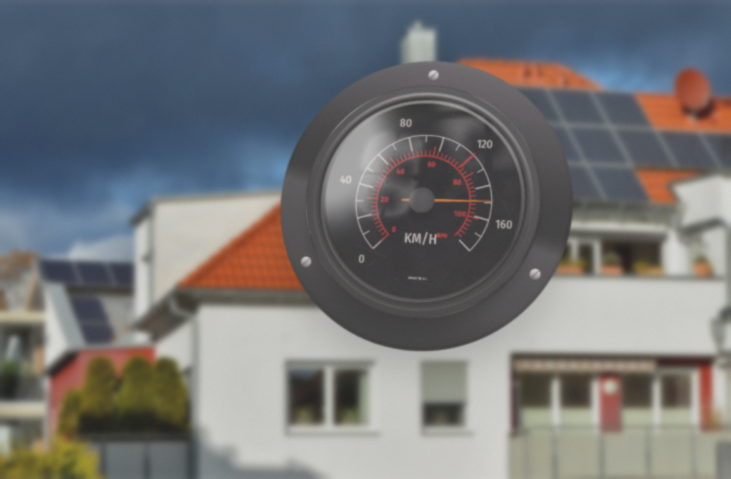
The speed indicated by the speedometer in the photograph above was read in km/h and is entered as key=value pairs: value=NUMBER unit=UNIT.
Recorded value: value=150 unit=km/h
